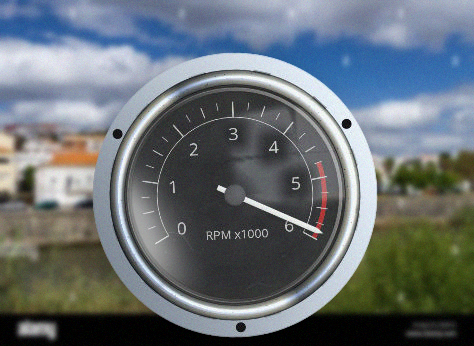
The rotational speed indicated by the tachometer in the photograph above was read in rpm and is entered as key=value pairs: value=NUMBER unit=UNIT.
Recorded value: value=5875 unit=rpm
